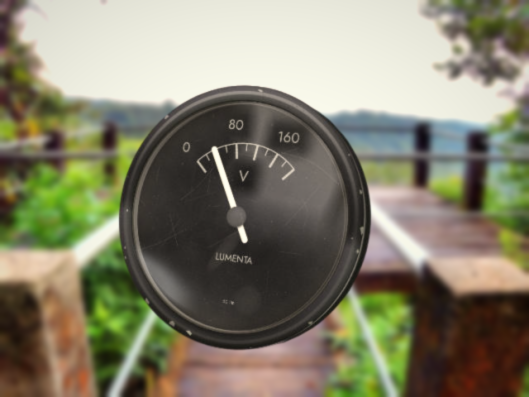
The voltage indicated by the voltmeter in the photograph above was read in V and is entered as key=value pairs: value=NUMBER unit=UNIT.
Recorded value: value=40 unit=V
